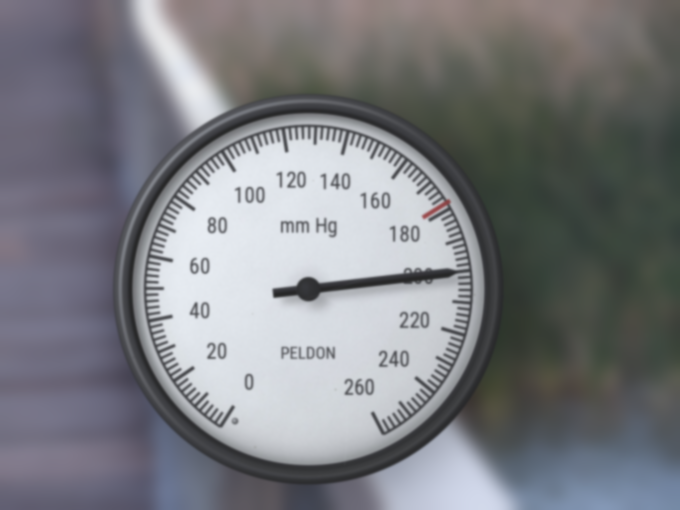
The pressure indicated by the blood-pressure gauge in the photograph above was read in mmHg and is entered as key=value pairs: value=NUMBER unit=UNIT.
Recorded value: value=200 unit=mmHg
